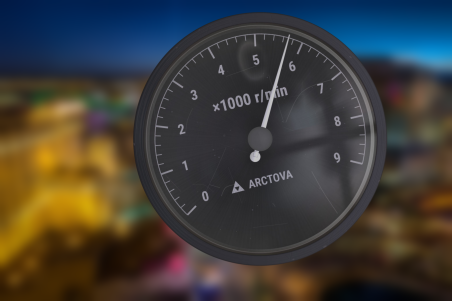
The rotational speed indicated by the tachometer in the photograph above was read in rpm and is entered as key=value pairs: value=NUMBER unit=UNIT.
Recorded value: value=5700 unit=rpm
